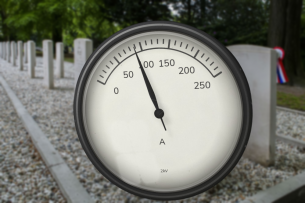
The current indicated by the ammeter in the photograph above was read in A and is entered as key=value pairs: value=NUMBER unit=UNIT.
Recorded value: value=90 unit=A
